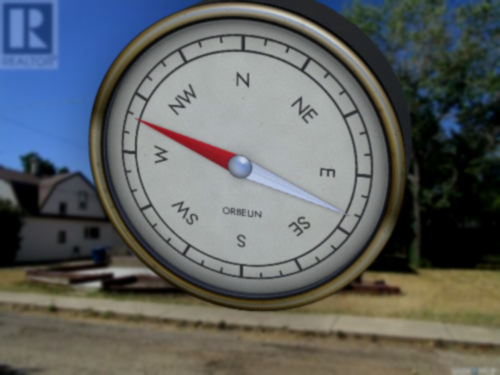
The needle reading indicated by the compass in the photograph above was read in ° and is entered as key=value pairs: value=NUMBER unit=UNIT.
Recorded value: value=290 unit=°
